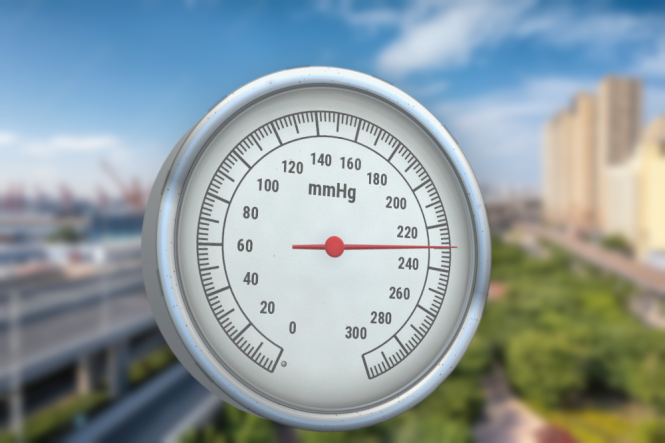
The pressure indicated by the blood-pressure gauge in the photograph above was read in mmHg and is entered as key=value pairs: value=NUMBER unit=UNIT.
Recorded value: value=230 unit=mmHg
